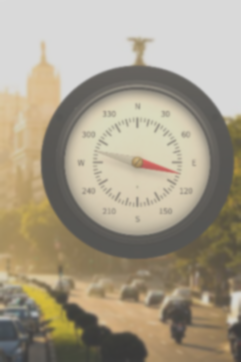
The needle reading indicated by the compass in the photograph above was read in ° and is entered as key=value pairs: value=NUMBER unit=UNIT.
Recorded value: value=105 unit=°
